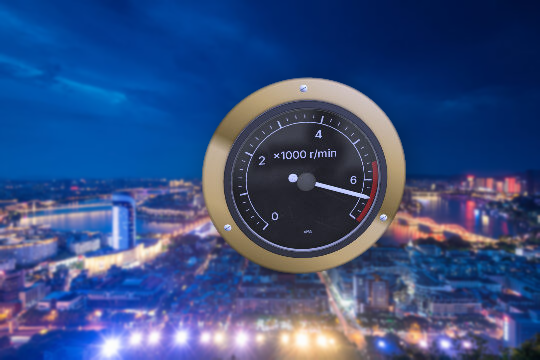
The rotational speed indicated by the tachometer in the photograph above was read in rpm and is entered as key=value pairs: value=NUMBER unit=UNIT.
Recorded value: value=6400 unit=rpm
